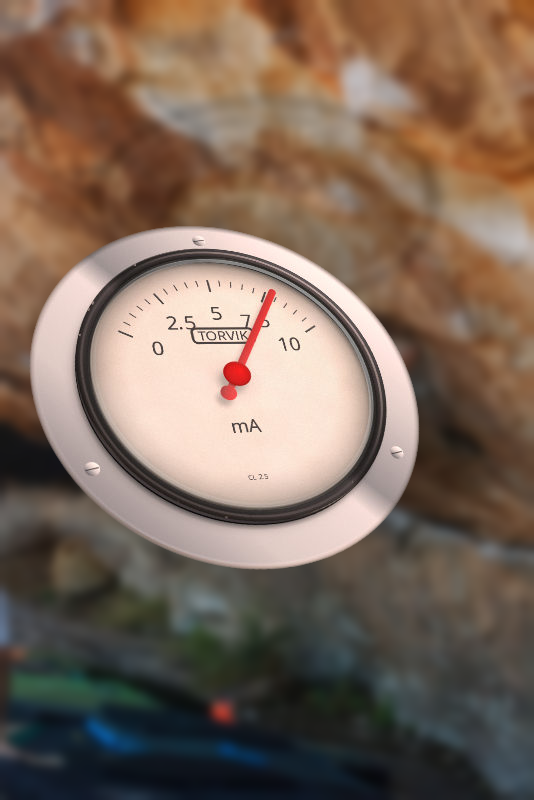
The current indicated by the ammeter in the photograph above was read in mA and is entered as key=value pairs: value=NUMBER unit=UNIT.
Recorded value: value=7.75 unit=mA
